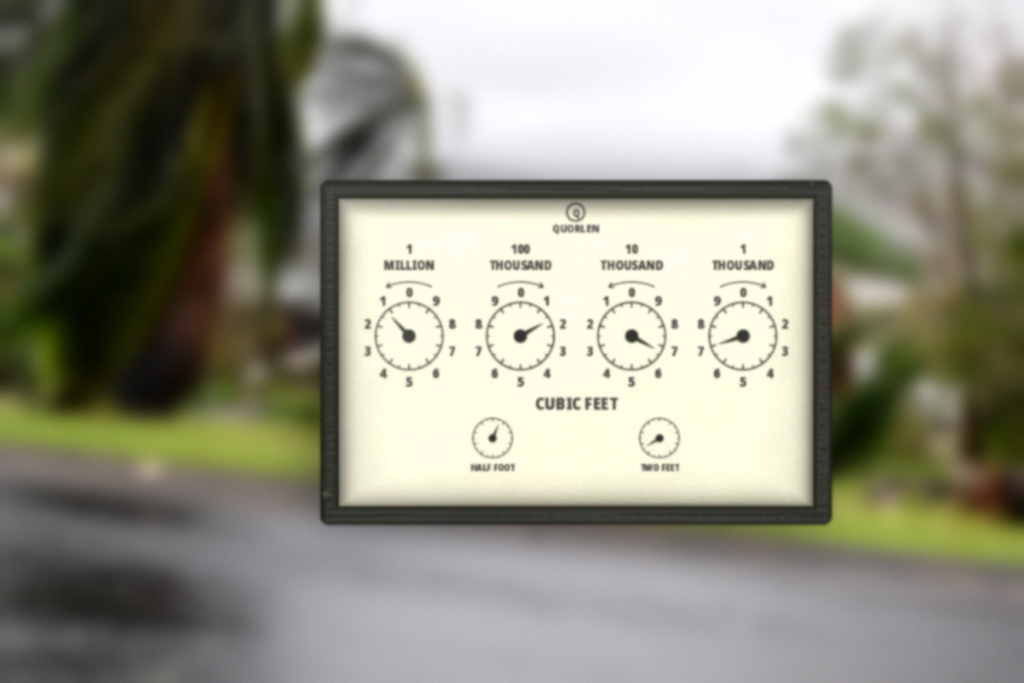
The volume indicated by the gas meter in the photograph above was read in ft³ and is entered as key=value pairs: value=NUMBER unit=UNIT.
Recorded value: value=116700 unit=ft³
